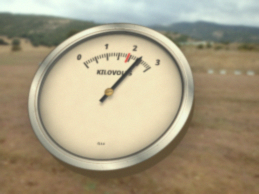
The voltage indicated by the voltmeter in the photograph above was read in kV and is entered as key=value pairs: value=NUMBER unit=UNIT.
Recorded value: value=2.5 unit=kV
